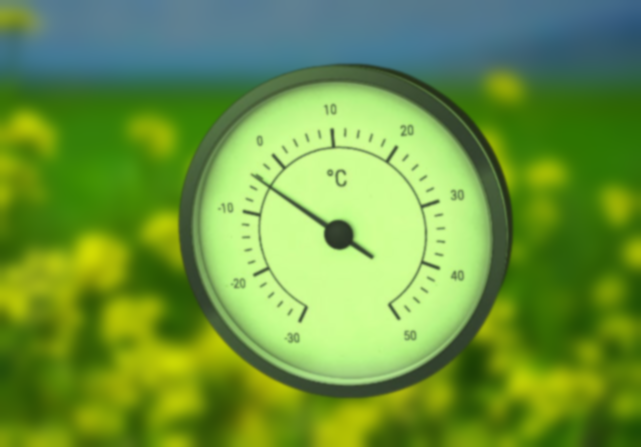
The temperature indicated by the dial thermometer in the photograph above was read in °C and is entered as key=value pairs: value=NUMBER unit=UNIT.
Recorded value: value=-4 unit=°C
